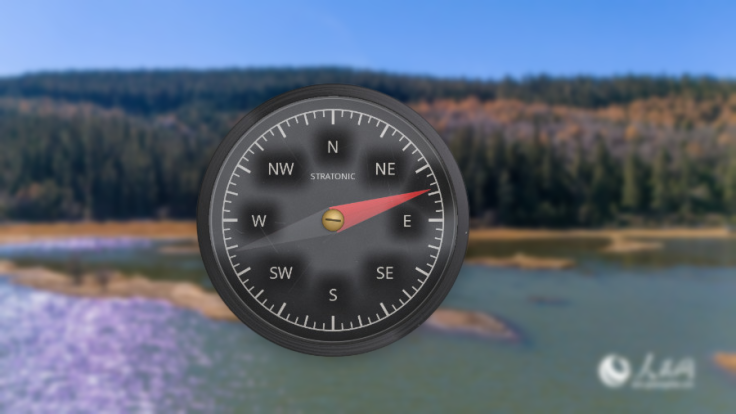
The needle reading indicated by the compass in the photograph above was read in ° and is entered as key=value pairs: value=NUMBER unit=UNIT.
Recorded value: value=72.5 unit=°
